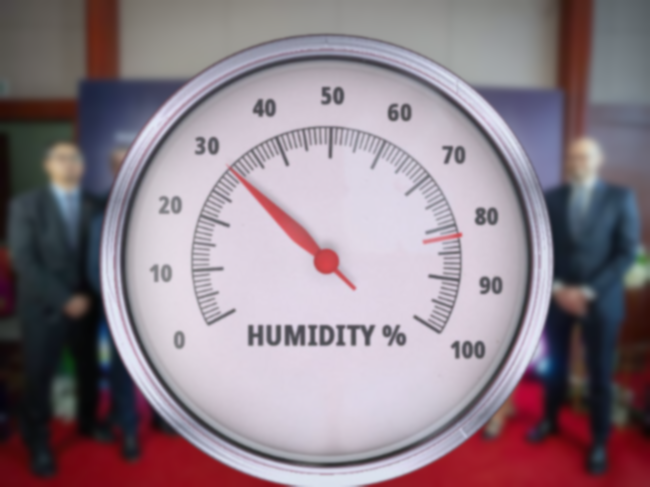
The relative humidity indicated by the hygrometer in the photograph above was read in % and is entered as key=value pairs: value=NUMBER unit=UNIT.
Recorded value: value=30 unit=%
